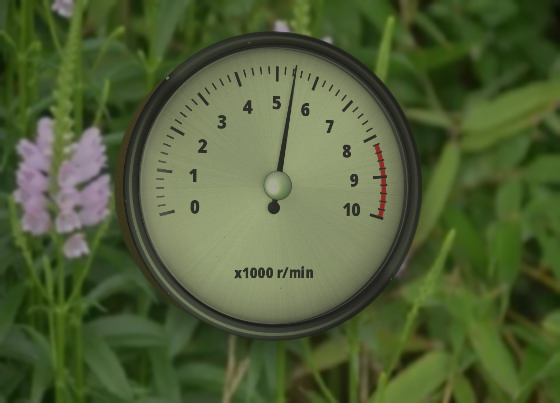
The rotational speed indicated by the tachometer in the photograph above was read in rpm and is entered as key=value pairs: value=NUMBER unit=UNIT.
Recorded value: value=5400 unit=rpm
